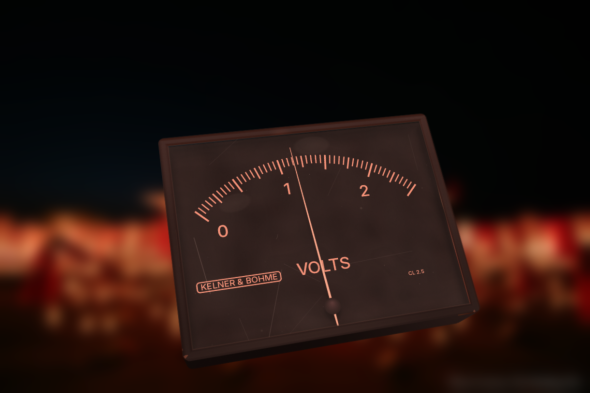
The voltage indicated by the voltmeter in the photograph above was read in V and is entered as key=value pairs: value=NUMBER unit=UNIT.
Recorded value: value=1.15 unit=V
